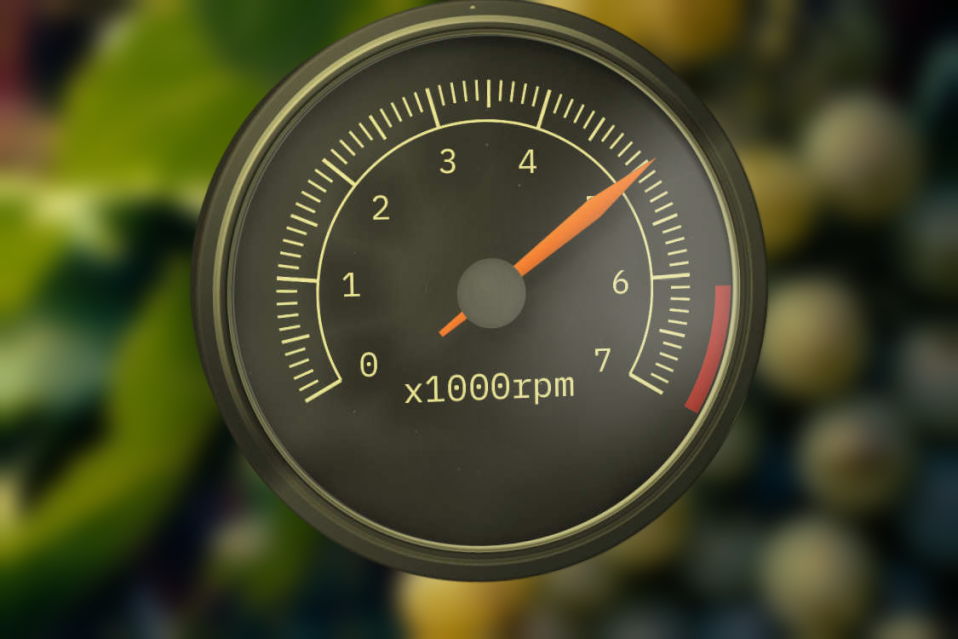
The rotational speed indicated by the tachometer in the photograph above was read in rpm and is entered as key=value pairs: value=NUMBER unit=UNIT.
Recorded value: value=5000 unit=rpm
